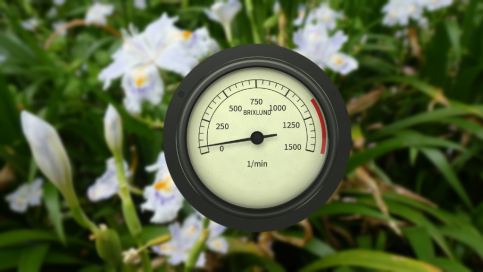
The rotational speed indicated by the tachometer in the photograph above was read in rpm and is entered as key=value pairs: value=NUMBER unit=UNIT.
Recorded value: value=50 unit=rpm
